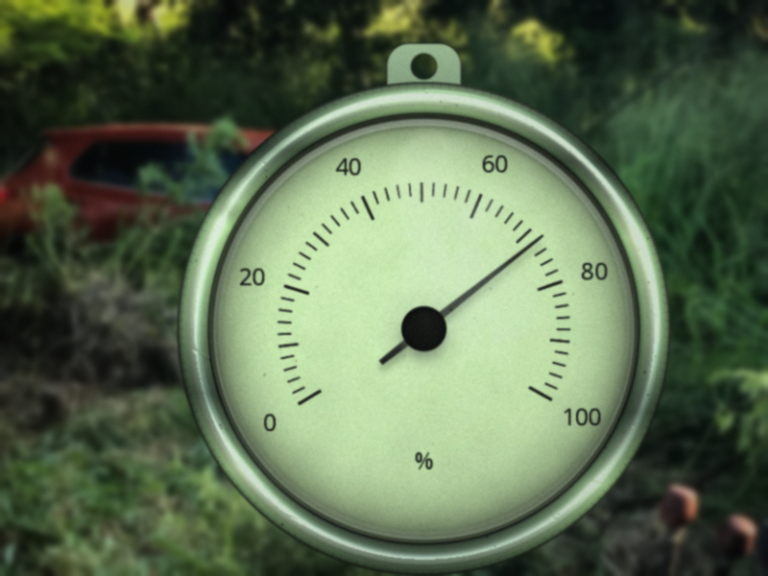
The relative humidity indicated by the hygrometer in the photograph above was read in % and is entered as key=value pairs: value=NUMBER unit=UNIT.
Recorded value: value=72 unit=%
